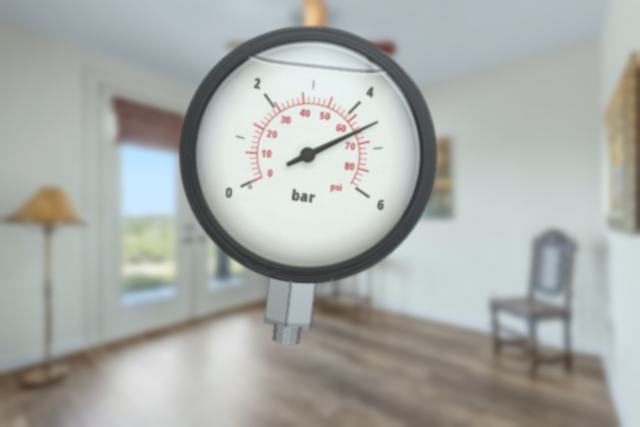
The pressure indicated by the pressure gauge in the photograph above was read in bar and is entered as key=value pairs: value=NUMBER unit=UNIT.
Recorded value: value=4.5 unit=bar
